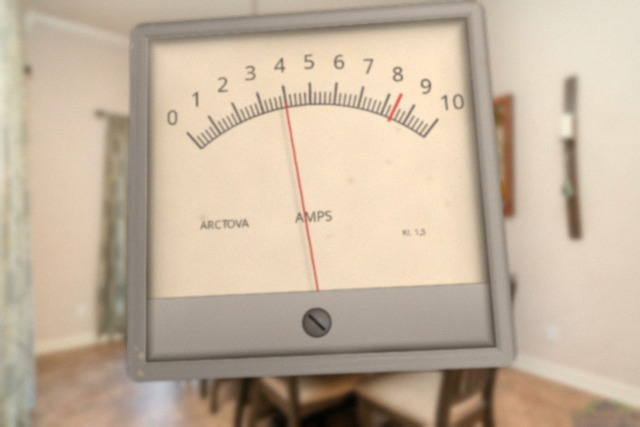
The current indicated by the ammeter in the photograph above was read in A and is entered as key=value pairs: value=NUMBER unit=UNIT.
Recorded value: value=4 unit=A
